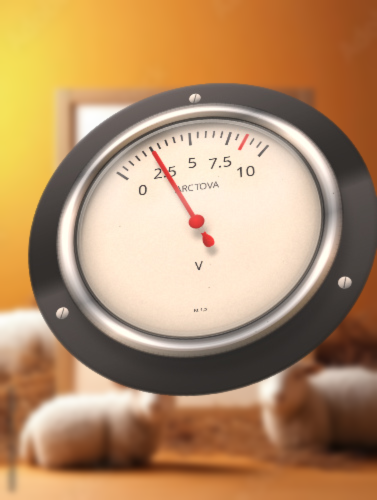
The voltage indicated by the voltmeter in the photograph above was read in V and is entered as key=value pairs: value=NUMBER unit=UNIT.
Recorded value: value=2.5 unit=V
